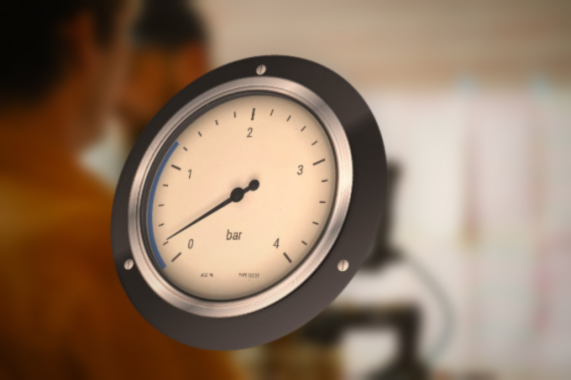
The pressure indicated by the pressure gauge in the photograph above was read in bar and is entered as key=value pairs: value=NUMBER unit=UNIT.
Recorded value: value=0.2 unit=bar
